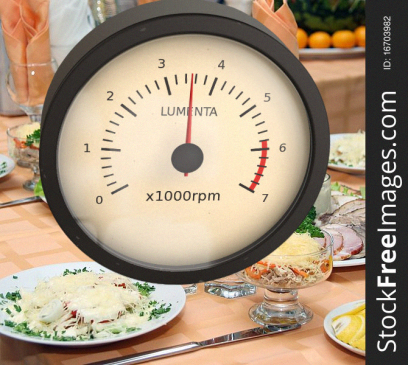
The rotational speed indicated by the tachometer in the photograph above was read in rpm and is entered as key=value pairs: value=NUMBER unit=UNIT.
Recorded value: value=3500 unit=rpm
